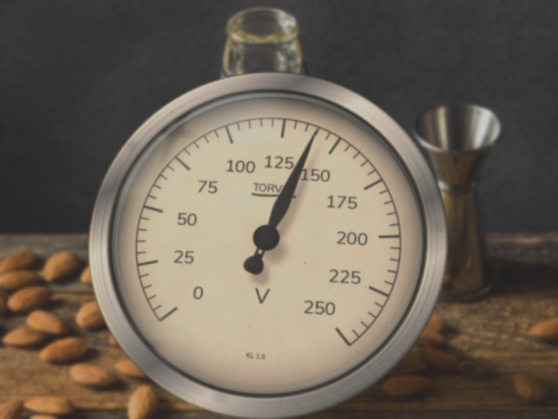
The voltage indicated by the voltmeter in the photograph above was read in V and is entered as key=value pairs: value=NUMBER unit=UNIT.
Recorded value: value=140 unit=V
